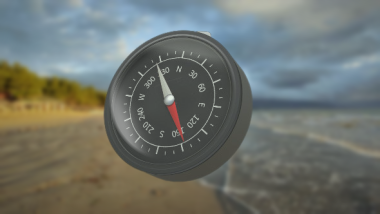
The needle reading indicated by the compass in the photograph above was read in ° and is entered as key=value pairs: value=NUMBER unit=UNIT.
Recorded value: value=145 unit=°
